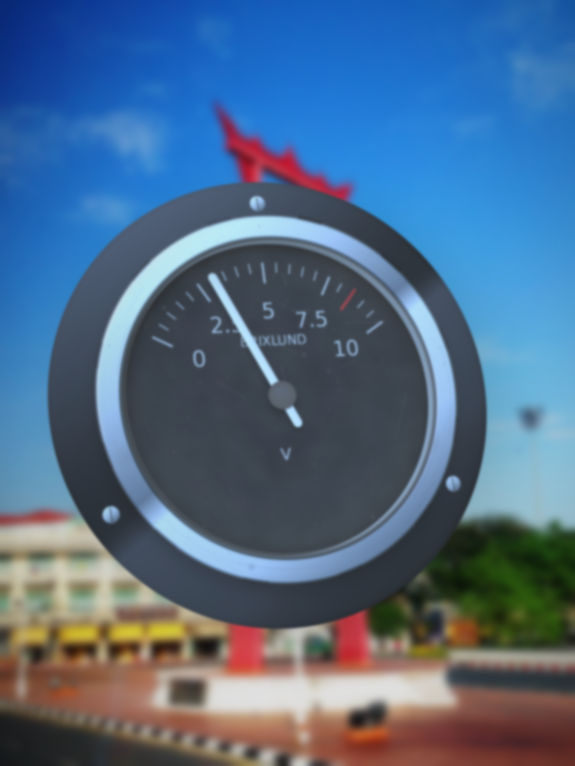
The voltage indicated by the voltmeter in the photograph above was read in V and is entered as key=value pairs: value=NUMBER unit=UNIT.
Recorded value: value=3 unit=V
